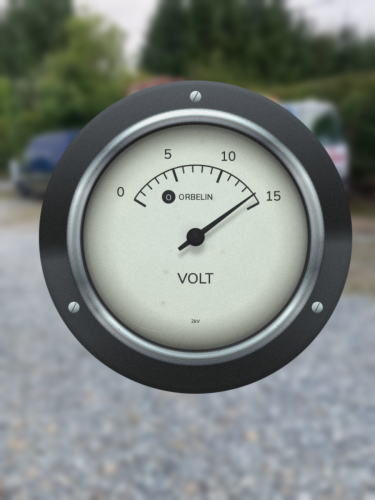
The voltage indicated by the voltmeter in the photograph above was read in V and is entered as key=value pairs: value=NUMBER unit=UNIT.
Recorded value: value=14 unit=V
